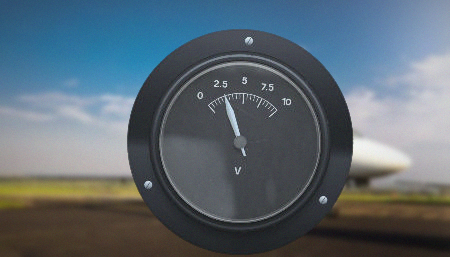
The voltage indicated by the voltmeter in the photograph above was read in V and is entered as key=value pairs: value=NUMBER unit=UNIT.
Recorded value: value=2.5 unit=V
